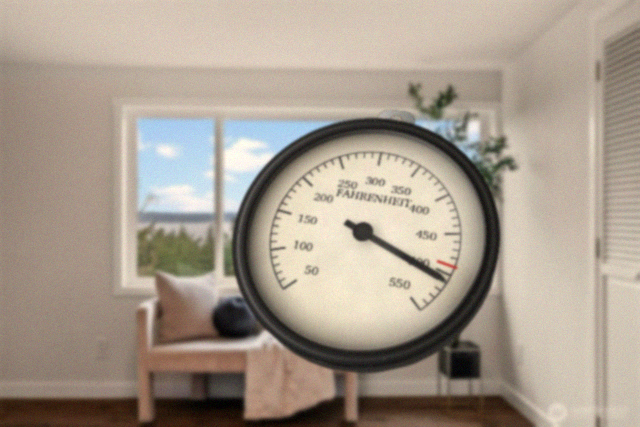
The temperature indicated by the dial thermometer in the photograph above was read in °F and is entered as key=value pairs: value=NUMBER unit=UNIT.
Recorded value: value=510 unit=°F
